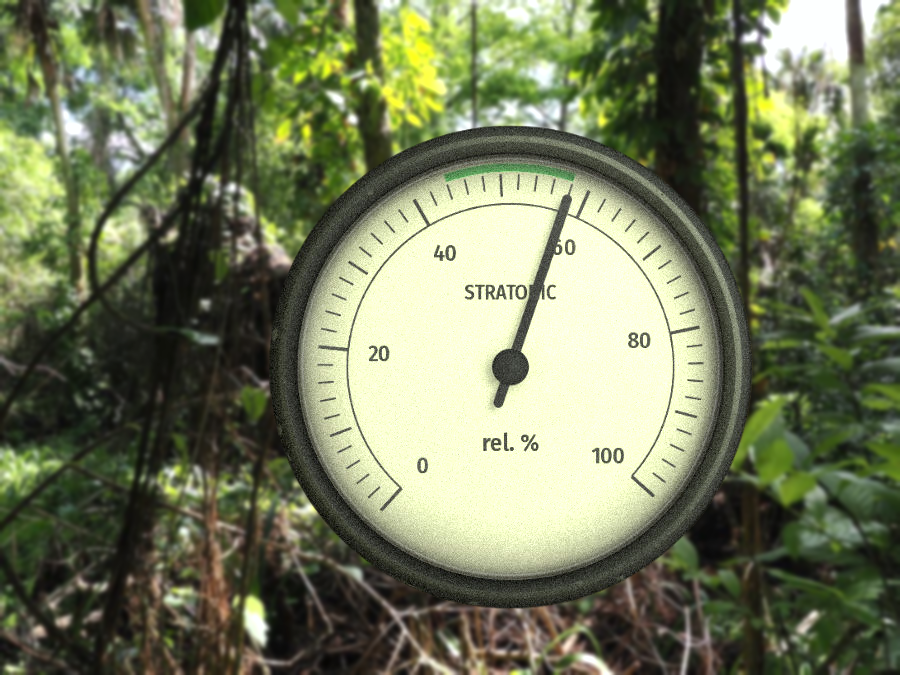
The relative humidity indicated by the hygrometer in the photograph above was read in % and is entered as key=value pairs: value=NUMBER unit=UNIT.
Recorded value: value=58 unit=%
